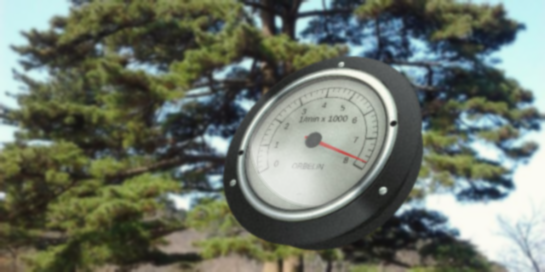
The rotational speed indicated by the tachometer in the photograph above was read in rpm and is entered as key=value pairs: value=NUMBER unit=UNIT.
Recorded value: value=7800 unit=rpm
